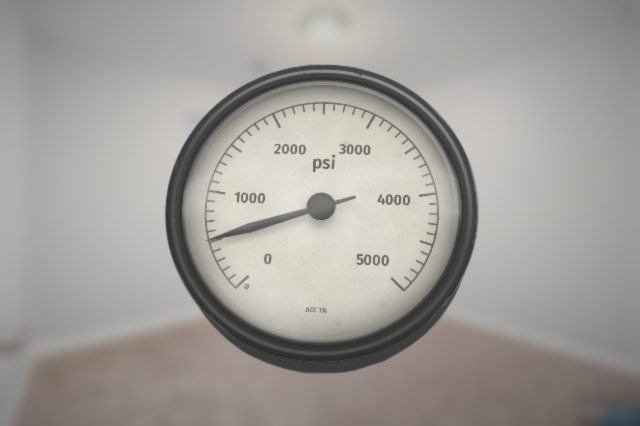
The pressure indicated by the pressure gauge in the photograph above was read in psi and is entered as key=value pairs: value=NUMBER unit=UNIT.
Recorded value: value=500 unit=psi
